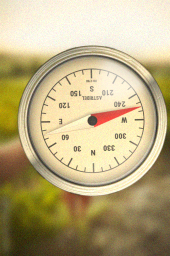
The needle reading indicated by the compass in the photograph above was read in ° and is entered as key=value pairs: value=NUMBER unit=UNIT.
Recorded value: value=255 unit=°
